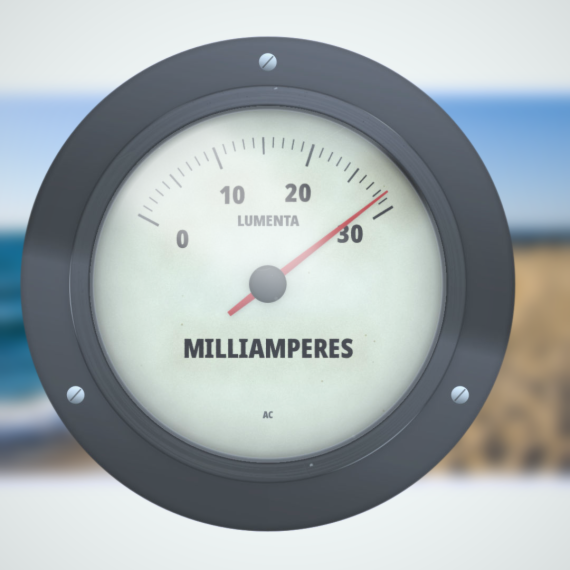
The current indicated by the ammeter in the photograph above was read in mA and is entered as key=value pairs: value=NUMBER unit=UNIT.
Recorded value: value=28.5 unit=mA
